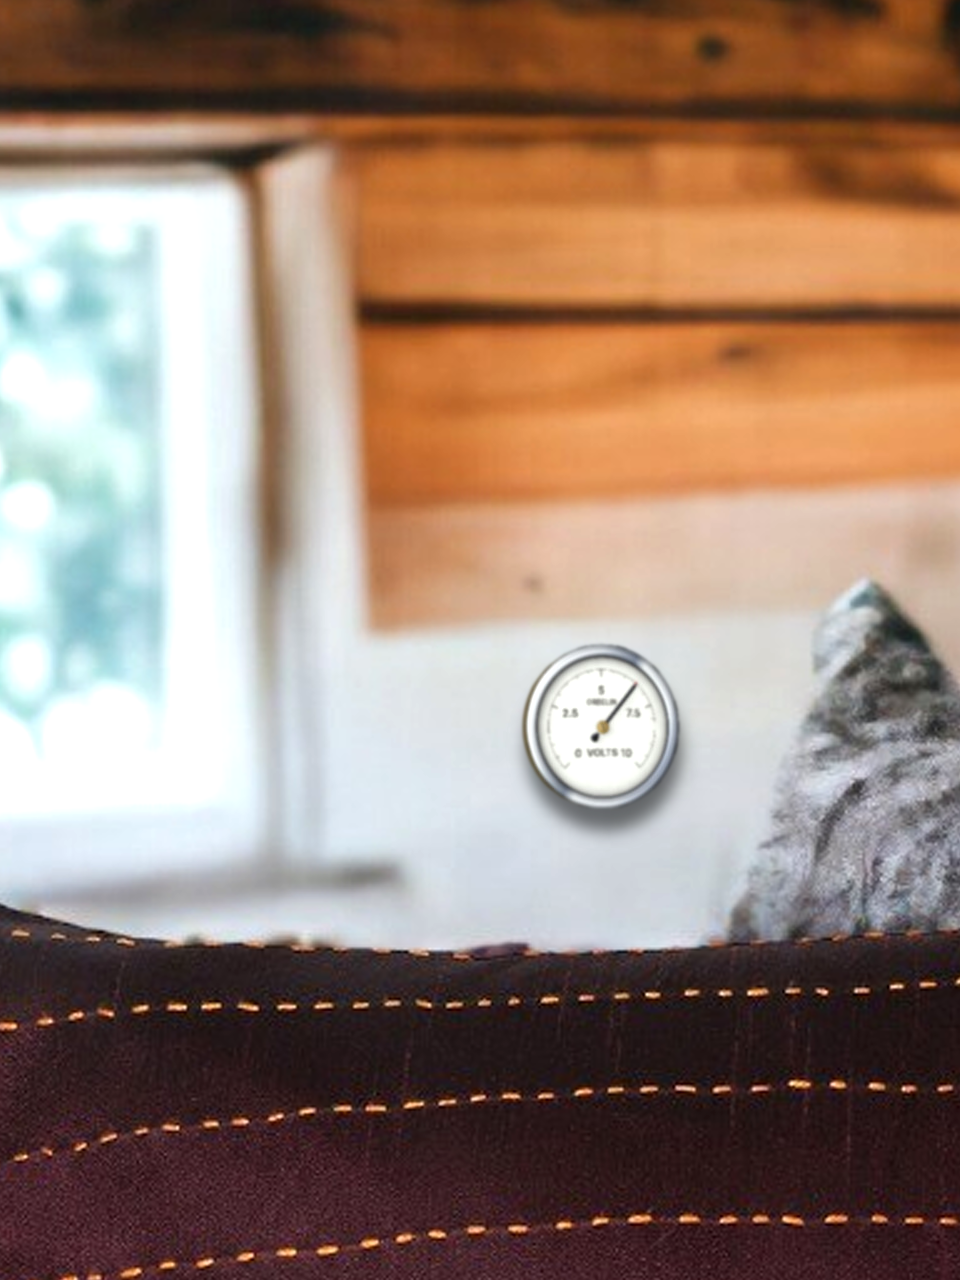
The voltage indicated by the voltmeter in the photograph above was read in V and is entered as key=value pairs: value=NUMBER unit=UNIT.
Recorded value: value=6.5 unit=V
